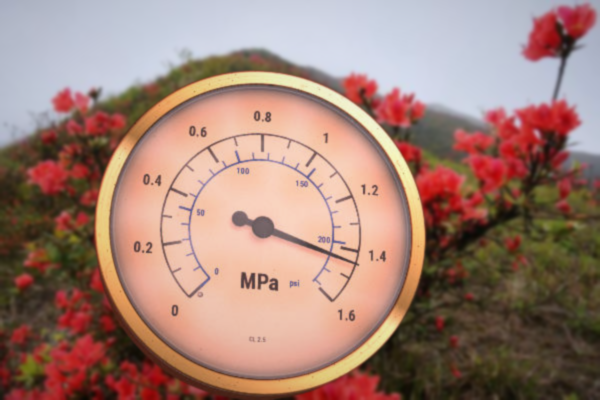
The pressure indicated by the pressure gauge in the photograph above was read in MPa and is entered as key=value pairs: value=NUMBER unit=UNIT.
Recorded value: value=1.45 unit=MPa
